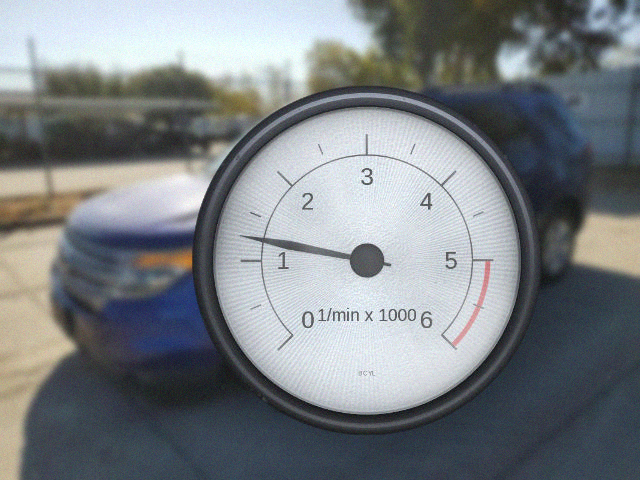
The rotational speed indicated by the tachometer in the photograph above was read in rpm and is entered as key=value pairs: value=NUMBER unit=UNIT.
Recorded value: value=1250 unit=rpm
